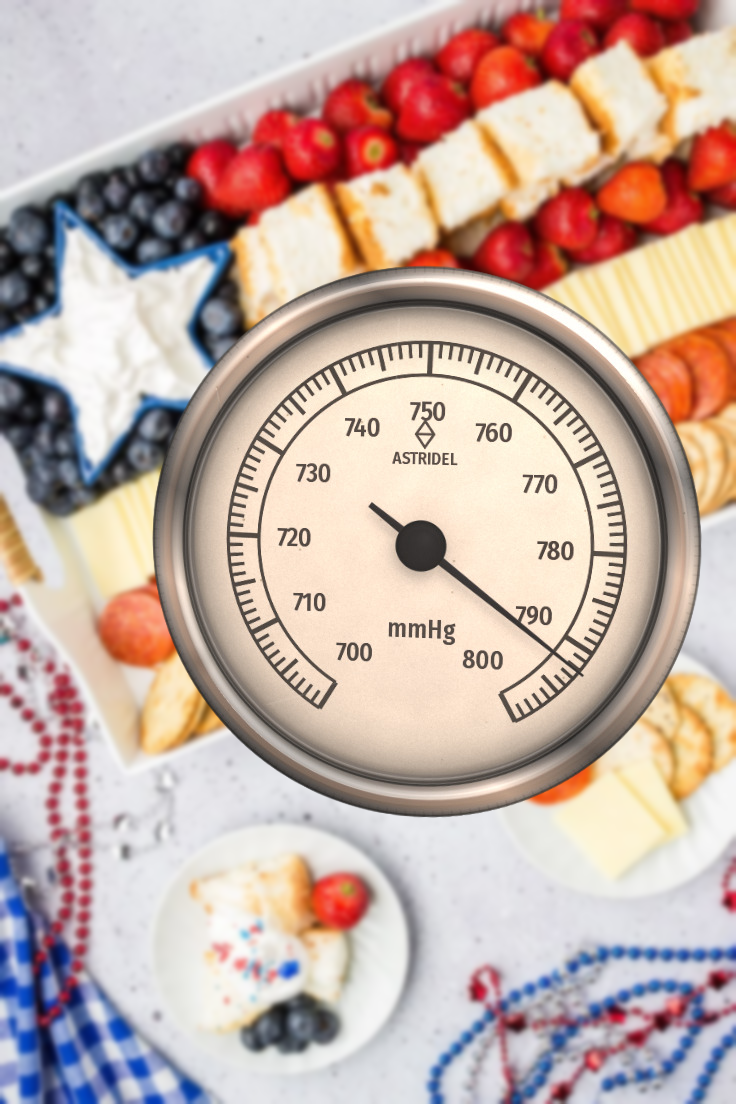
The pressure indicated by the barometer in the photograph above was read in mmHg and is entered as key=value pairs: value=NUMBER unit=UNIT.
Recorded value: value=792 unit=mmHg
